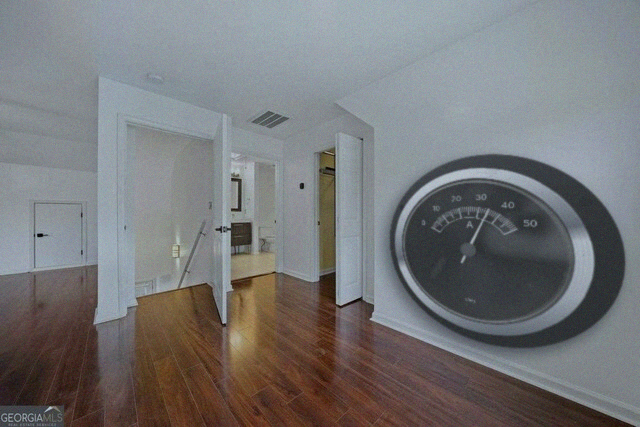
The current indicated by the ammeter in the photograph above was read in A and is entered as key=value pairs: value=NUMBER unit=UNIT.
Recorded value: value=35 unit=A
